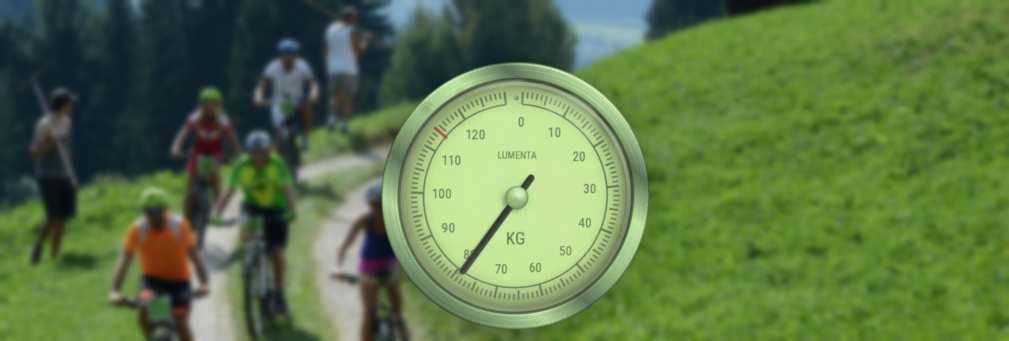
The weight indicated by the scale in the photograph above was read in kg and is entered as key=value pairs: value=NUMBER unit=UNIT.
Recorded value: value=79 unit=kg
